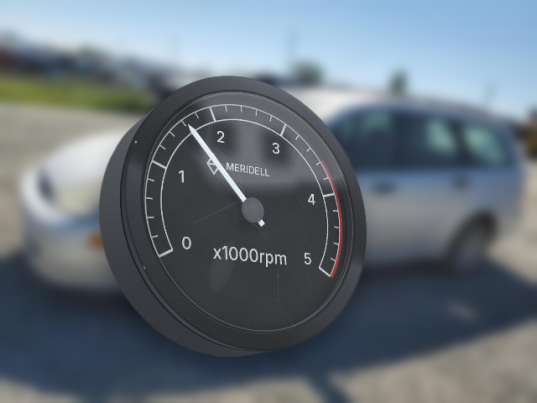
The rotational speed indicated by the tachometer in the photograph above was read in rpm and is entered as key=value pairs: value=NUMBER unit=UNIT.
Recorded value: value=1600 unit=rpm
